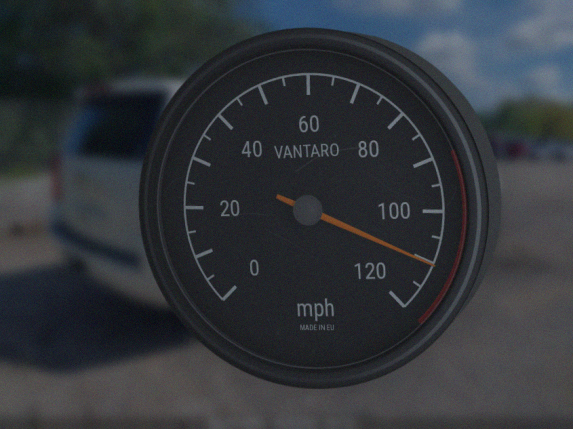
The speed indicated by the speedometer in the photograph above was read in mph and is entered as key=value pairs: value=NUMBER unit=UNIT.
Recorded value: value=110 unit=mph
